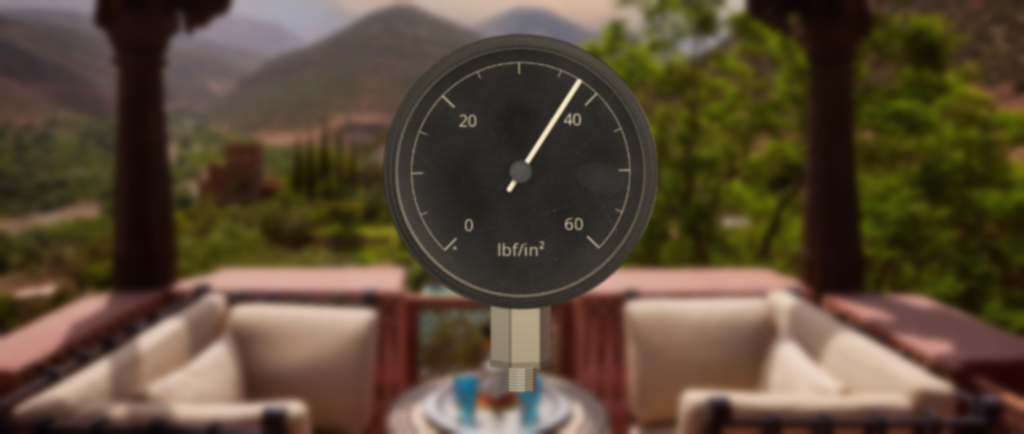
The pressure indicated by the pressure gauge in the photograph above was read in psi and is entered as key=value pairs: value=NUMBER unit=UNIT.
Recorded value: value=37.5 unit=psi
